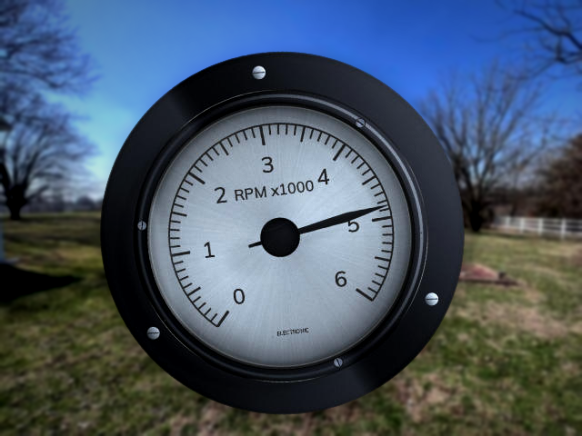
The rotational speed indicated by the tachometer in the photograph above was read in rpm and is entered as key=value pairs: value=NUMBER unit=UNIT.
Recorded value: value=4850 unit=rpm
